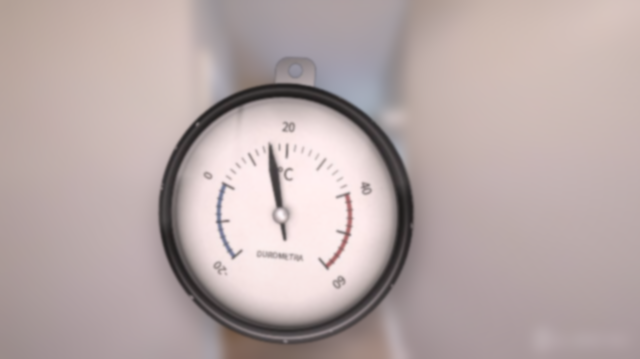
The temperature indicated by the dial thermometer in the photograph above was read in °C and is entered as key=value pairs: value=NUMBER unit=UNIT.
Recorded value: value=16 unit=°C
